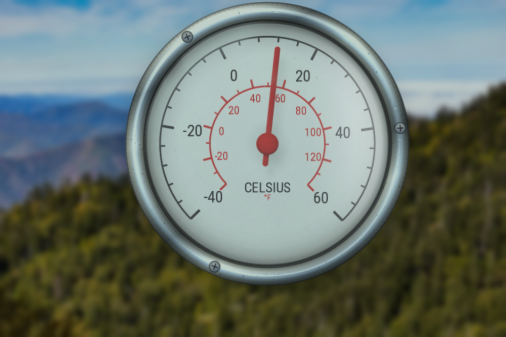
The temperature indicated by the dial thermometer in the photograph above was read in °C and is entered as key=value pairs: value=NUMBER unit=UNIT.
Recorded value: value=12 unit=°C
